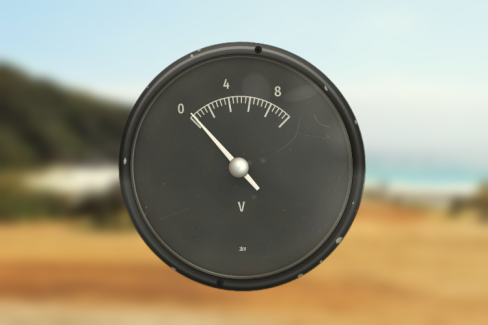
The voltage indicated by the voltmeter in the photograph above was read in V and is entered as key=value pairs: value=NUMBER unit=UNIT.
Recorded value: value=0.4 unit=V
